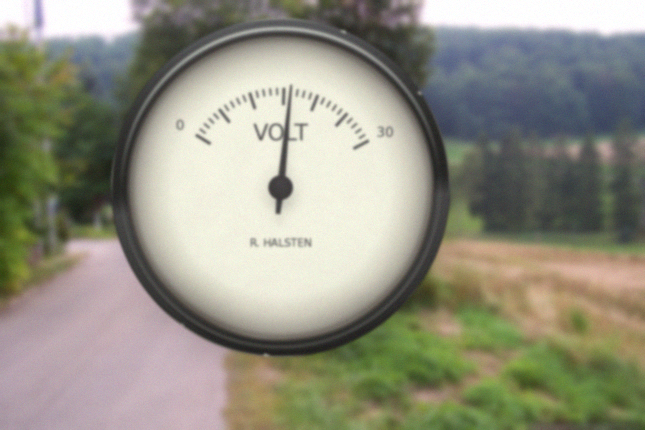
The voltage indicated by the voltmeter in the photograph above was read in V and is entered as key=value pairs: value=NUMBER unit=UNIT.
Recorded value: value=16 unit=V
